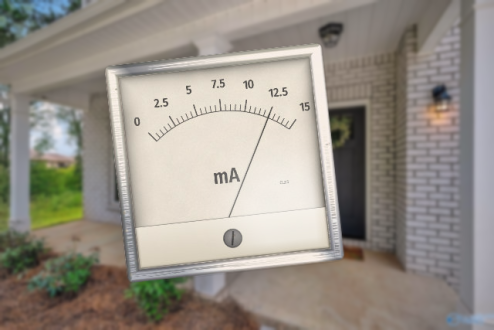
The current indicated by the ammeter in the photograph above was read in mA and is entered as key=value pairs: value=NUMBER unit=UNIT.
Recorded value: value=12.5 unit=mA
